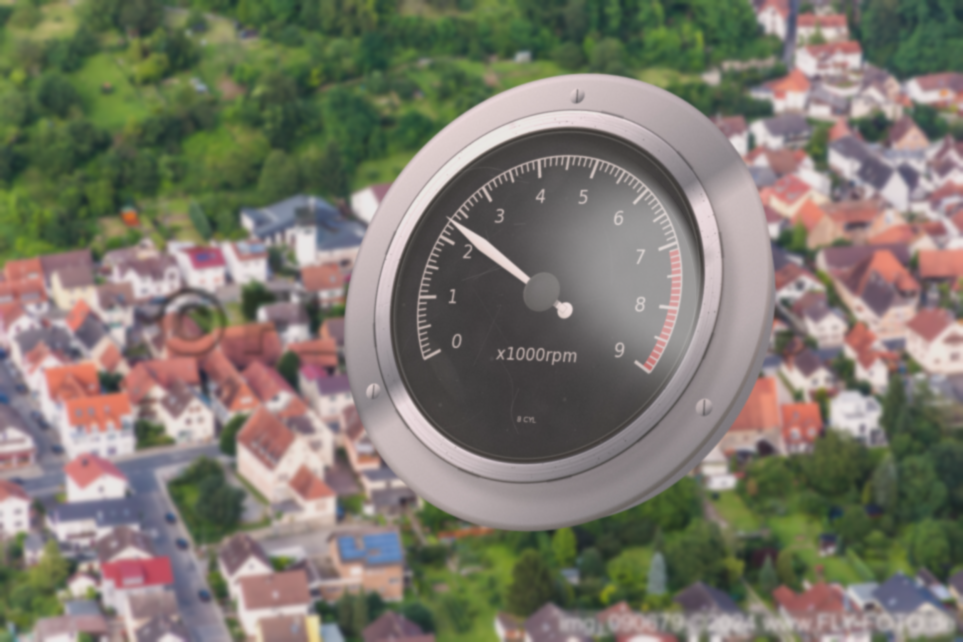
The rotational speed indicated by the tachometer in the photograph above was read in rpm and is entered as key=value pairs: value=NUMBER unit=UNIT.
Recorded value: value=2300 unit=rpm
